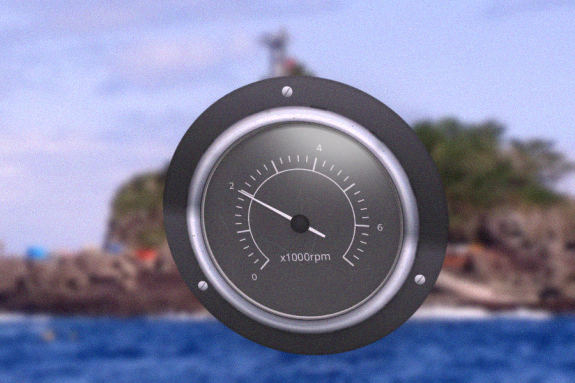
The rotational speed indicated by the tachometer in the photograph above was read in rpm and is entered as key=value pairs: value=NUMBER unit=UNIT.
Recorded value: value=2000 unit=rpm
